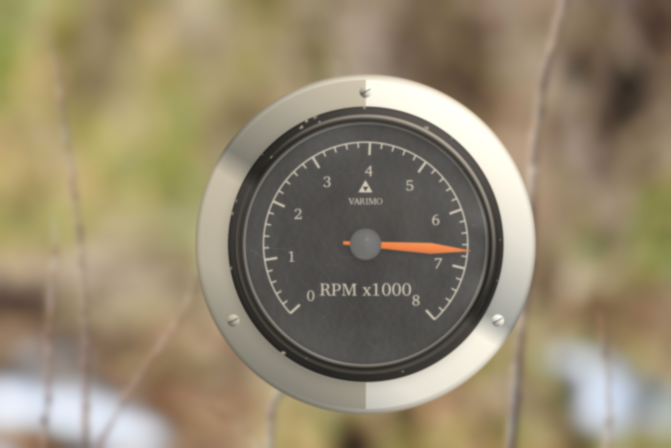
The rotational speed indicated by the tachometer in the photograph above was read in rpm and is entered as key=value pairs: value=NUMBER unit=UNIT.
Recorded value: value=6700 unit=rpm
